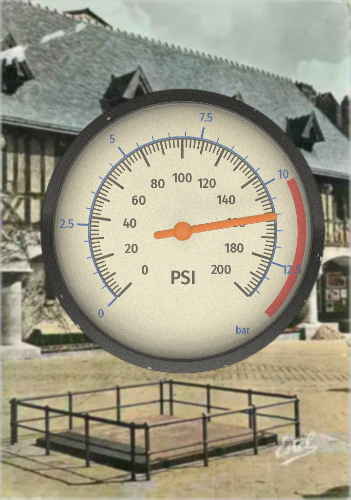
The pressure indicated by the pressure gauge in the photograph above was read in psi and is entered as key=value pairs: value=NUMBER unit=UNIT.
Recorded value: value=160 unit=psi
